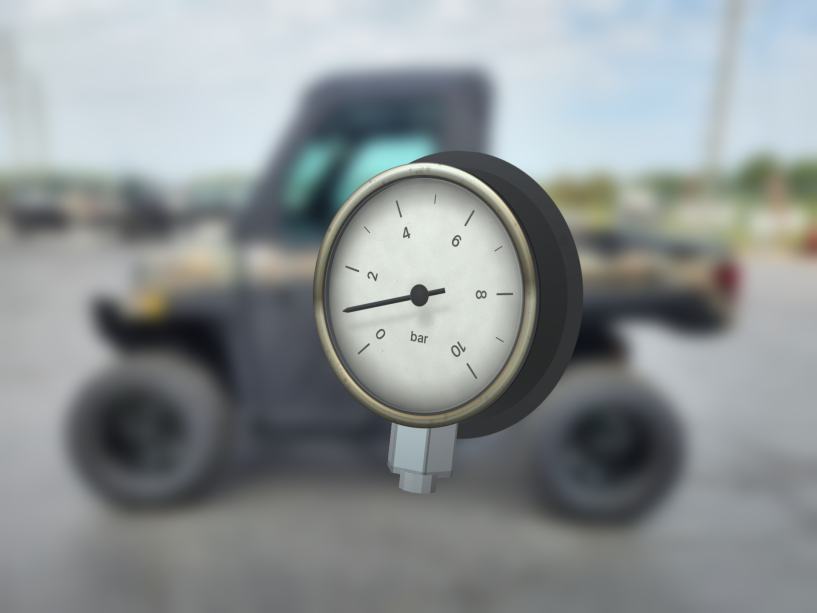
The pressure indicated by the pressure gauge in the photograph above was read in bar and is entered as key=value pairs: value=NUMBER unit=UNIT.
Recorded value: value=1 unit=bar
